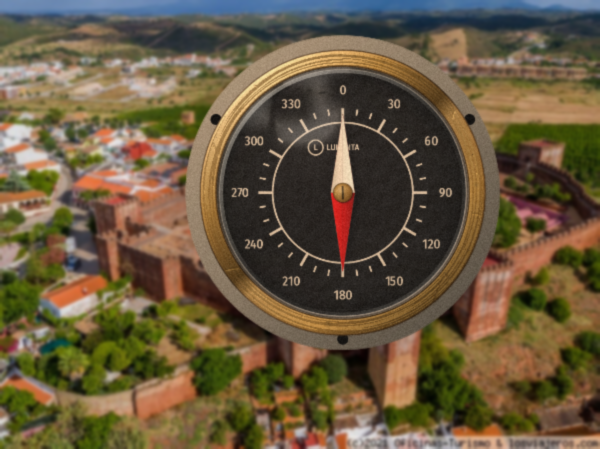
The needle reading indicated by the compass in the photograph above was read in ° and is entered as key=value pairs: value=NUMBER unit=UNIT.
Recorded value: value=180 unit=°
